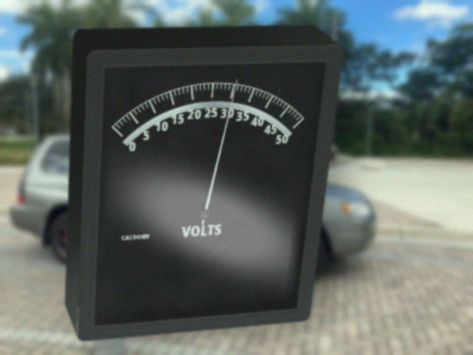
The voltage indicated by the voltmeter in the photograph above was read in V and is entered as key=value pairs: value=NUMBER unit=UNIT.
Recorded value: value=30 unit=V
